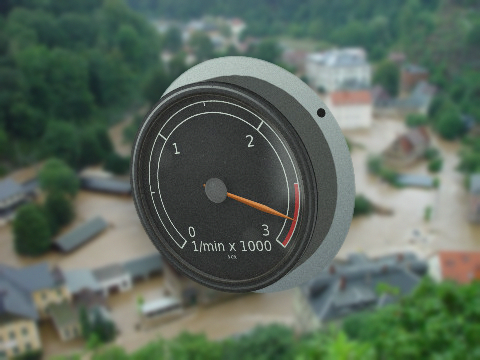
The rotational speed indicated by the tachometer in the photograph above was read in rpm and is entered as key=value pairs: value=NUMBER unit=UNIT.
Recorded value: value=2750 unit=rpm
